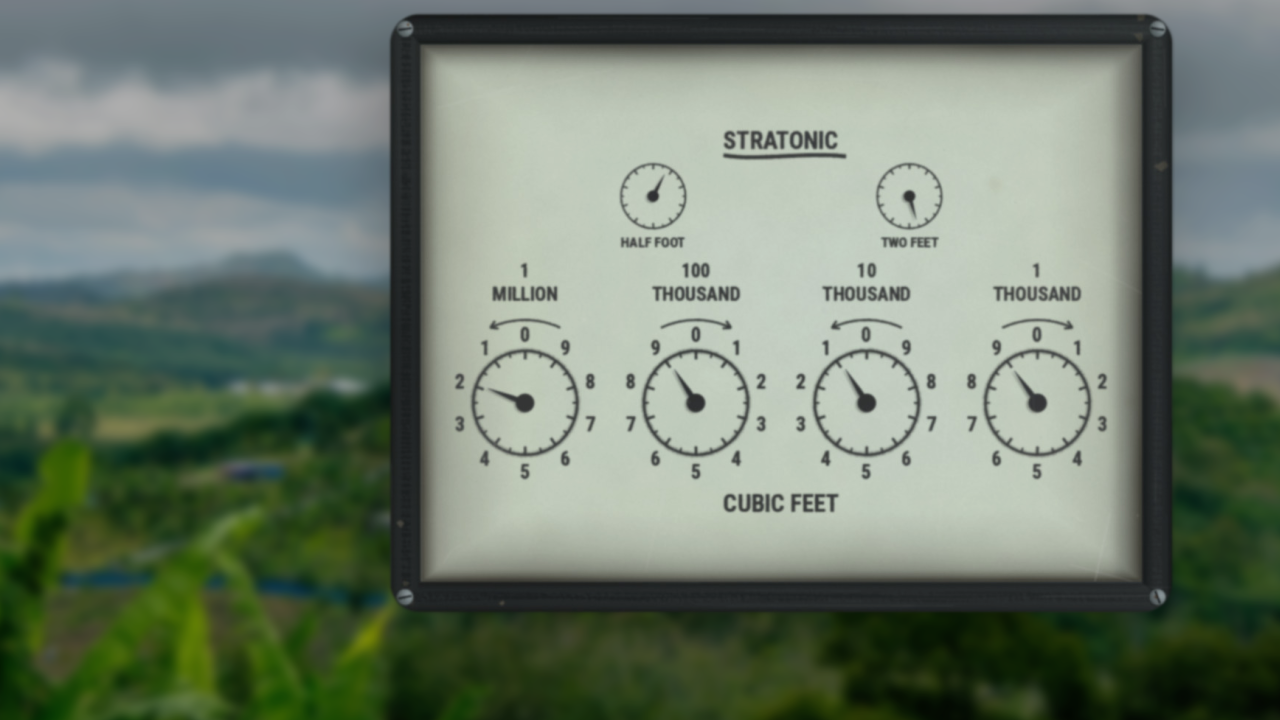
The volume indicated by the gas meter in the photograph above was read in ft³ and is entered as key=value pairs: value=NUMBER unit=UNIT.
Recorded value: value=190900 unit=ft³
